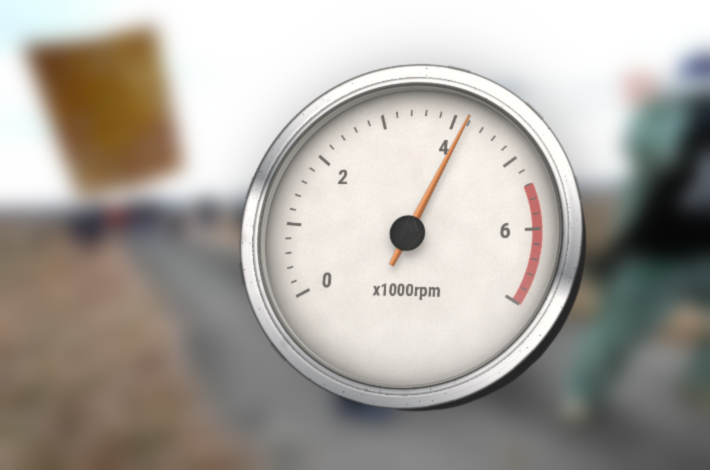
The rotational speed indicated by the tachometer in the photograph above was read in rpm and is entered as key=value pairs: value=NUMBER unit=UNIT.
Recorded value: value=4200 unit=rpm
